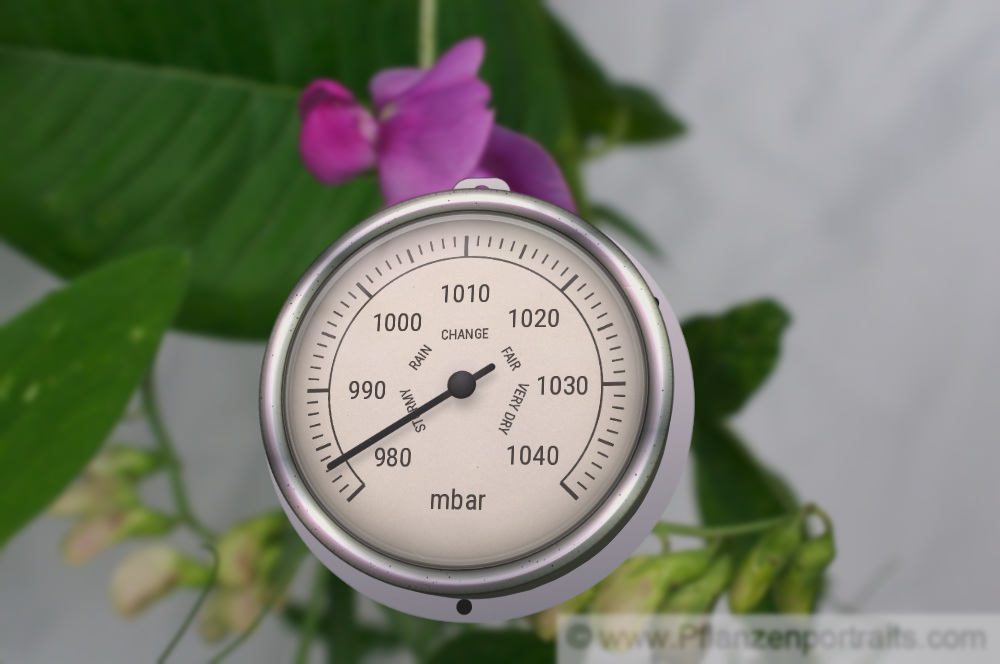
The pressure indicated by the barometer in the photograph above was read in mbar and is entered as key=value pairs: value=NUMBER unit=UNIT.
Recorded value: value=983 unit=mbar
